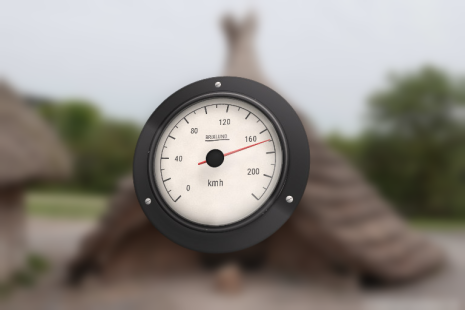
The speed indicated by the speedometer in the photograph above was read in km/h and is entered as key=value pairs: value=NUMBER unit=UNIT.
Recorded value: value=170 unit=km/h
